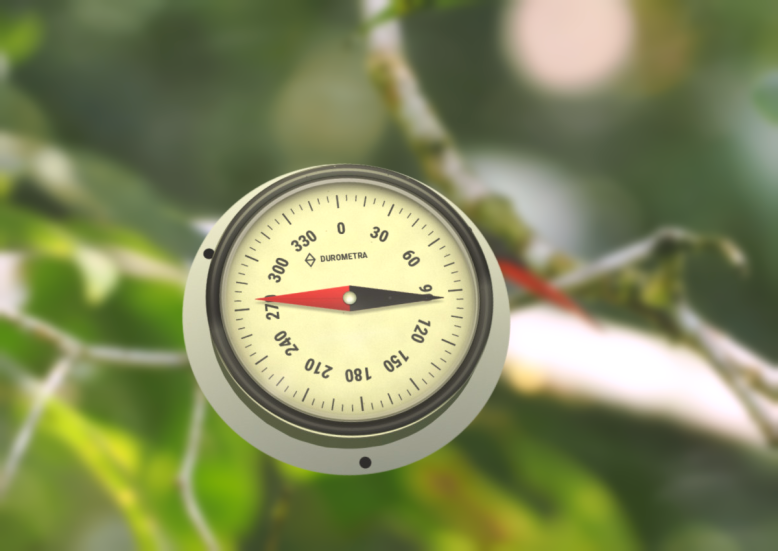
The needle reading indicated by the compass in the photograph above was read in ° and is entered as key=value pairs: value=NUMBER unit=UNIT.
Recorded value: value=275 unit=°
